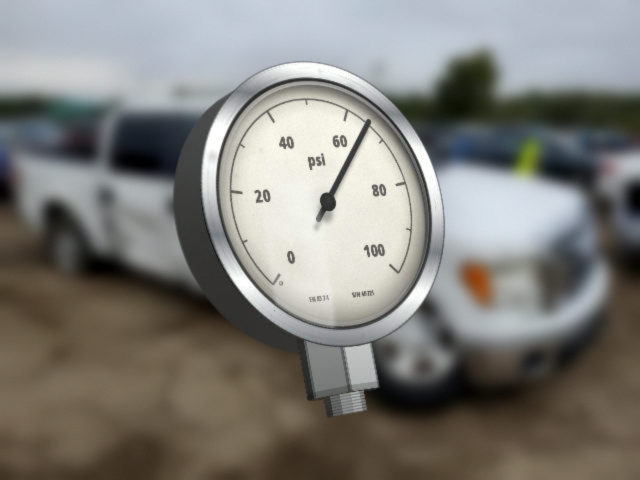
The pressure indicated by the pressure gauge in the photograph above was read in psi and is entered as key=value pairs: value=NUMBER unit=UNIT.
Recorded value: value=65 unit=psi
